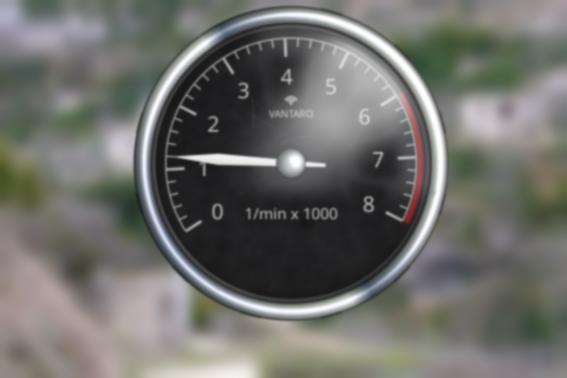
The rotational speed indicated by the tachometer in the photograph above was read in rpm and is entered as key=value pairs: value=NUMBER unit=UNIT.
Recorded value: value=1200 unit=rpm
